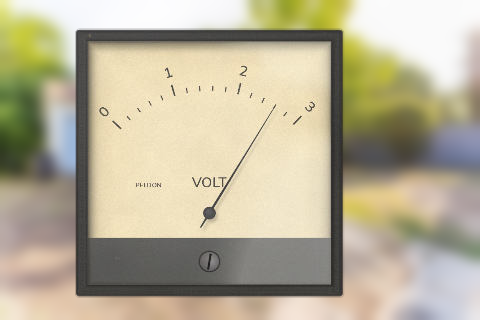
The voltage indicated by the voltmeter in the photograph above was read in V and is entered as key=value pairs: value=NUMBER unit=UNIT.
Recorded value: value=2.6 unit=V
